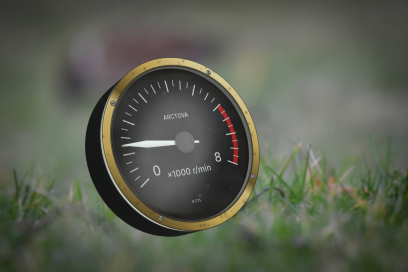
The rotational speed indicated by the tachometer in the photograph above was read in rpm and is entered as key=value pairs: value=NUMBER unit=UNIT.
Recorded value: value=1250 unit=rpm
